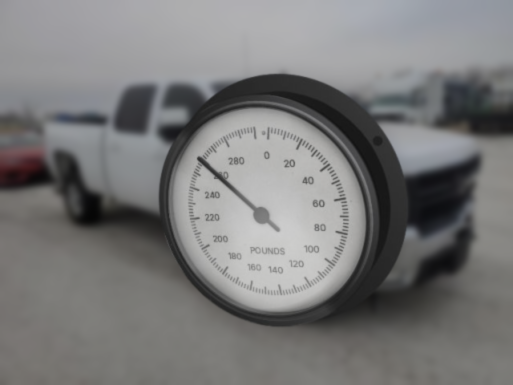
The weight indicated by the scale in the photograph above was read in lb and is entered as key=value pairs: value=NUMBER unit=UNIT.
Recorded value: value=260 unit=lb
